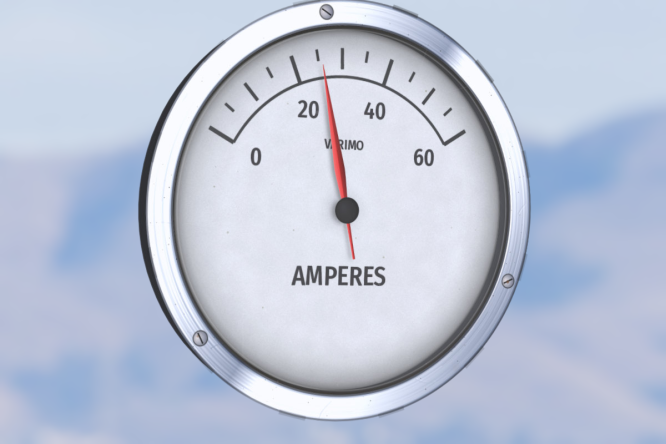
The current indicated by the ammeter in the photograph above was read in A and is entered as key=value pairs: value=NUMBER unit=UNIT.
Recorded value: value=25 unit=A
